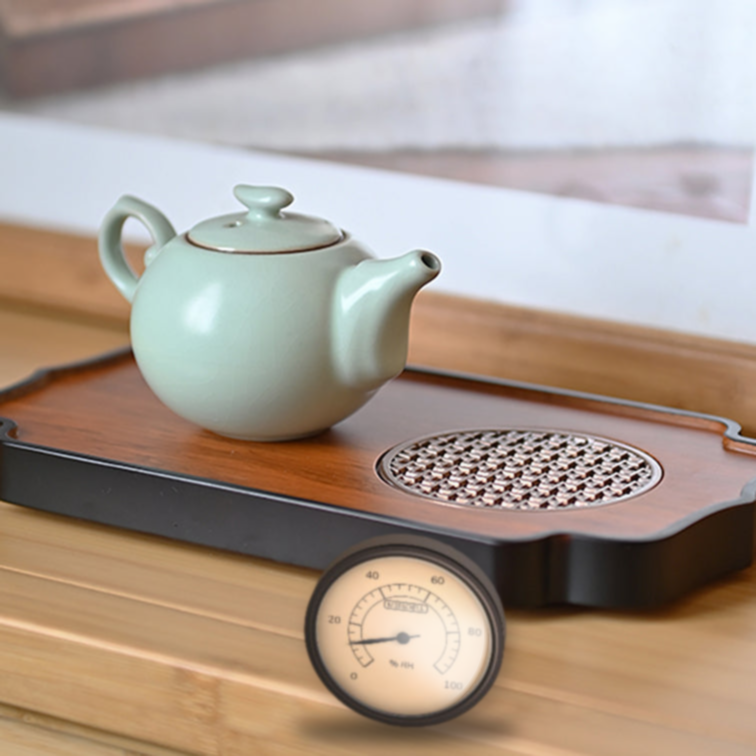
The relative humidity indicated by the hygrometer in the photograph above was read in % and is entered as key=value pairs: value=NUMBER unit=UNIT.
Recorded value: value=12 unit=%
